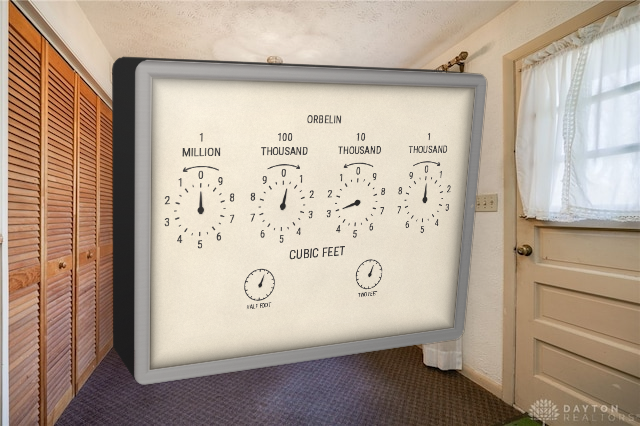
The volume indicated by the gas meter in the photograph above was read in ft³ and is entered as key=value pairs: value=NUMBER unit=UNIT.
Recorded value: value=3000 unit=ft³
